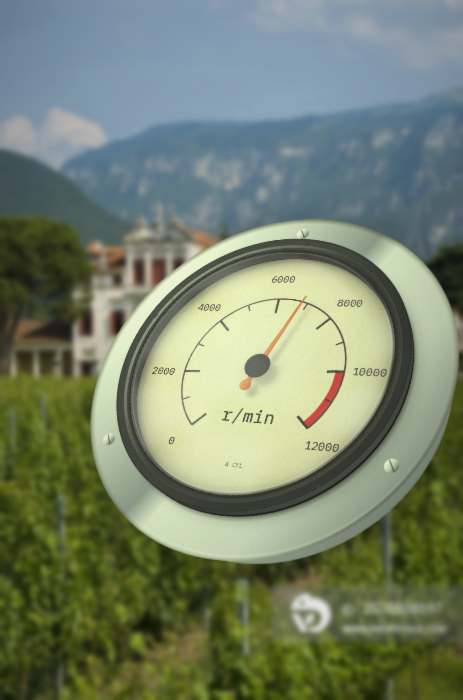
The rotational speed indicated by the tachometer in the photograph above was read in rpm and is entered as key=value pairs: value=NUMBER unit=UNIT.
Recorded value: value=7000 unit=rpm
